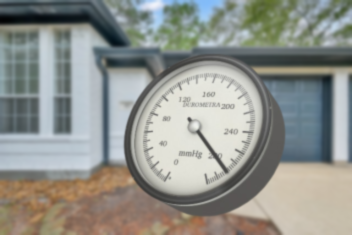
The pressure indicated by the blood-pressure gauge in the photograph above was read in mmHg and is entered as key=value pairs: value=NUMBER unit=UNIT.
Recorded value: value=280 unit=mmHg
